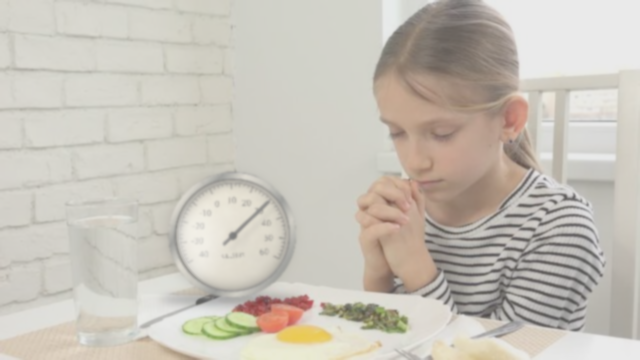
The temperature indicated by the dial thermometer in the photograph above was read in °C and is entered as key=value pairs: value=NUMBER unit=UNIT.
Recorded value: value=30 unit=°C
